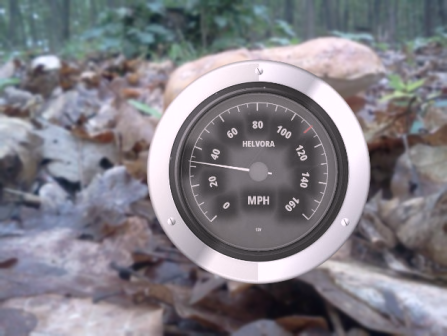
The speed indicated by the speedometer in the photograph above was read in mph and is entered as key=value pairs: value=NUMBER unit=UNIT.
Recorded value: value=32.5 unit=mph
